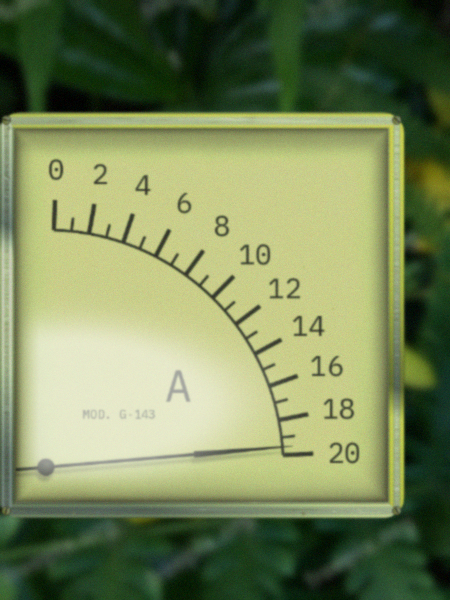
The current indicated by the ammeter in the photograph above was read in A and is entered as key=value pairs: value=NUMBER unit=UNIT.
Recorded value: value=19.5 unit=A
